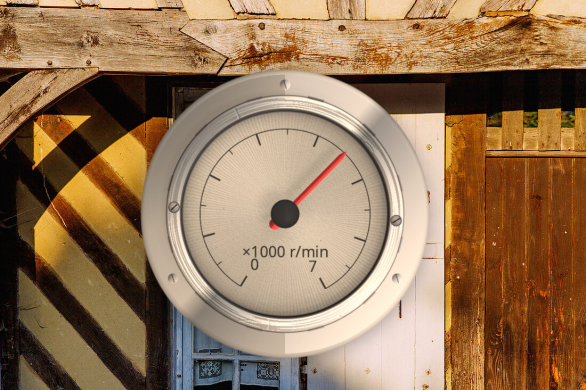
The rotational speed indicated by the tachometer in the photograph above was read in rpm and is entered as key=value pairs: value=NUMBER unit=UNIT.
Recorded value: value=4500 unit=rpm
